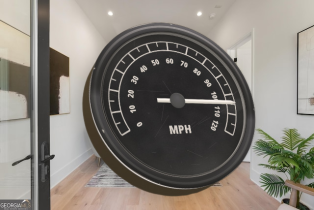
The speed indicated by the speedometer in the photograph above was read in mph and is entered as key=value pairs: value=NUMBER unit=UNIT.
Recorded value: value=105 unit=mph
